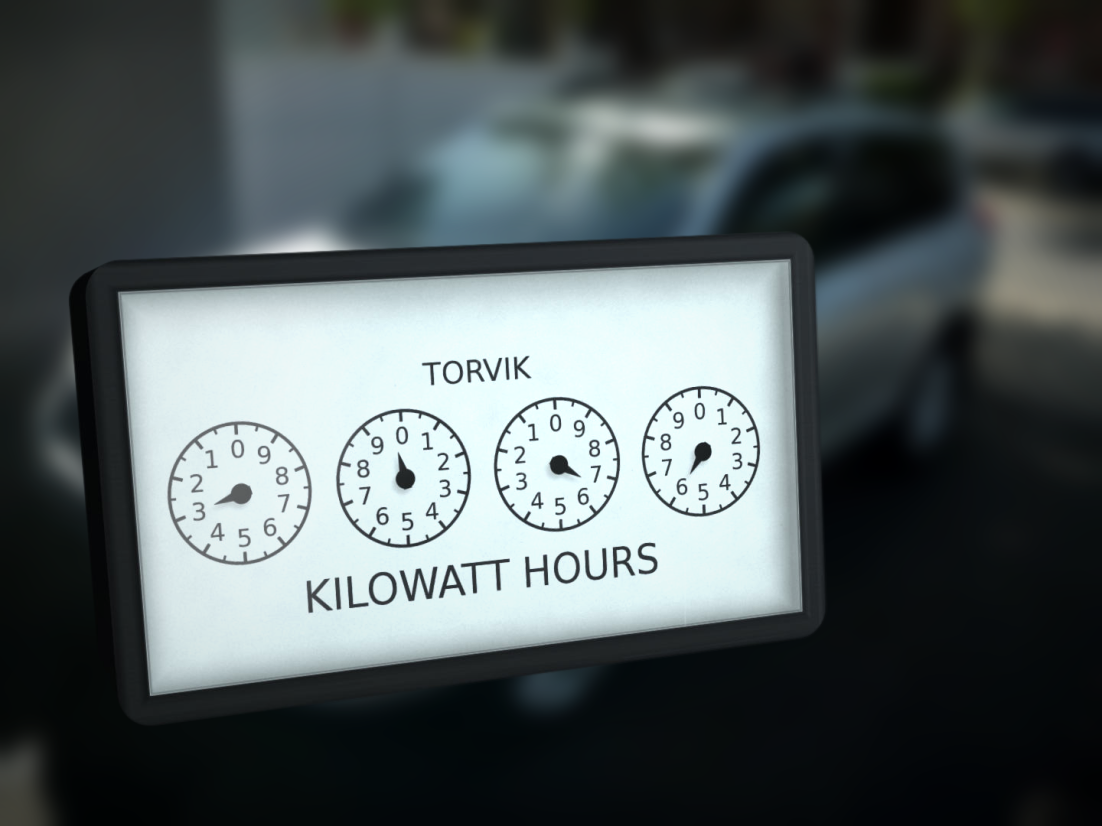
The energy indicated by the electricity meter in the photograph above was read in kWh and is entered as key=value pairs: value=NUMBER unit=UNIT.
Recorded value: value=2966 unit=kWh
